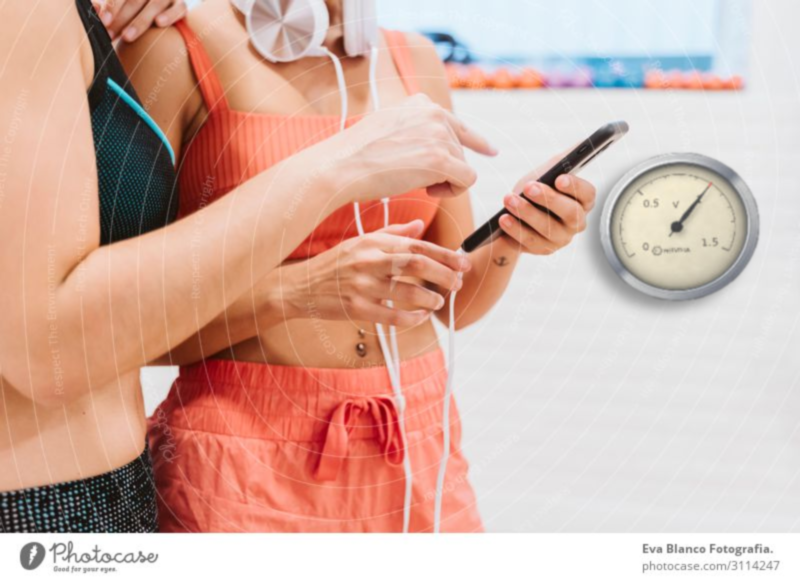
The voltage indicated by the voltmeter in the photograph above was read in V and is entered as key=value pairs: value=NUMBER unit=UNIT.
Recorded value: value=1 unit=V
